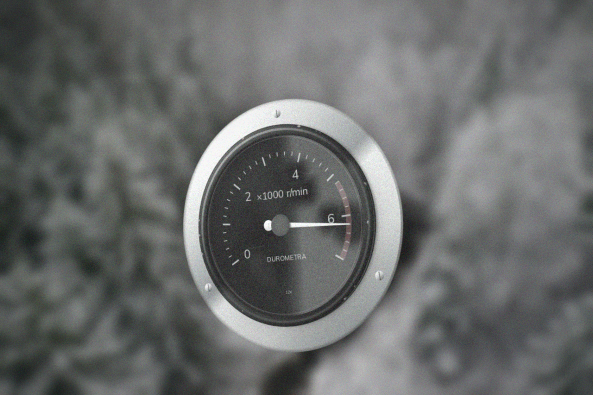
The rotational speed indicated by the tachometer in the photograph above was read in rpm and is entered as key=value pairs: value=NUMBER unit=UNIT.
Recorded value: value=6200 unit=rpm
